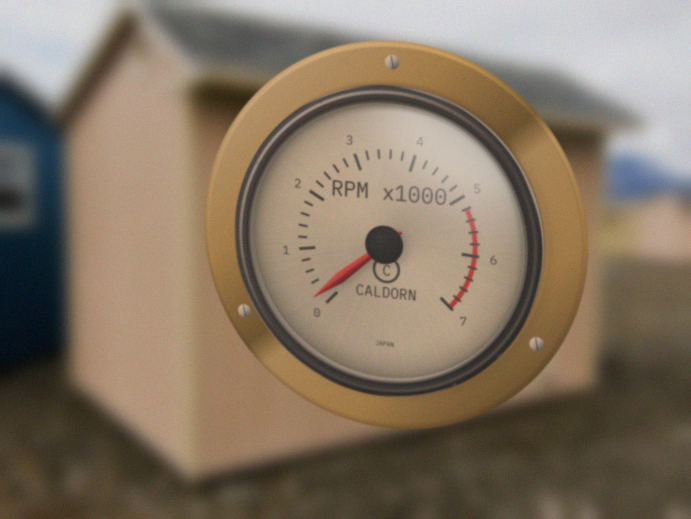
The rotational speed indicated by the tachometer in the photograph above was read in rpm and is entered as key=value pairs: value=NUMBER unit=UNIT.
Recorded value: value=200 unit=rpm
